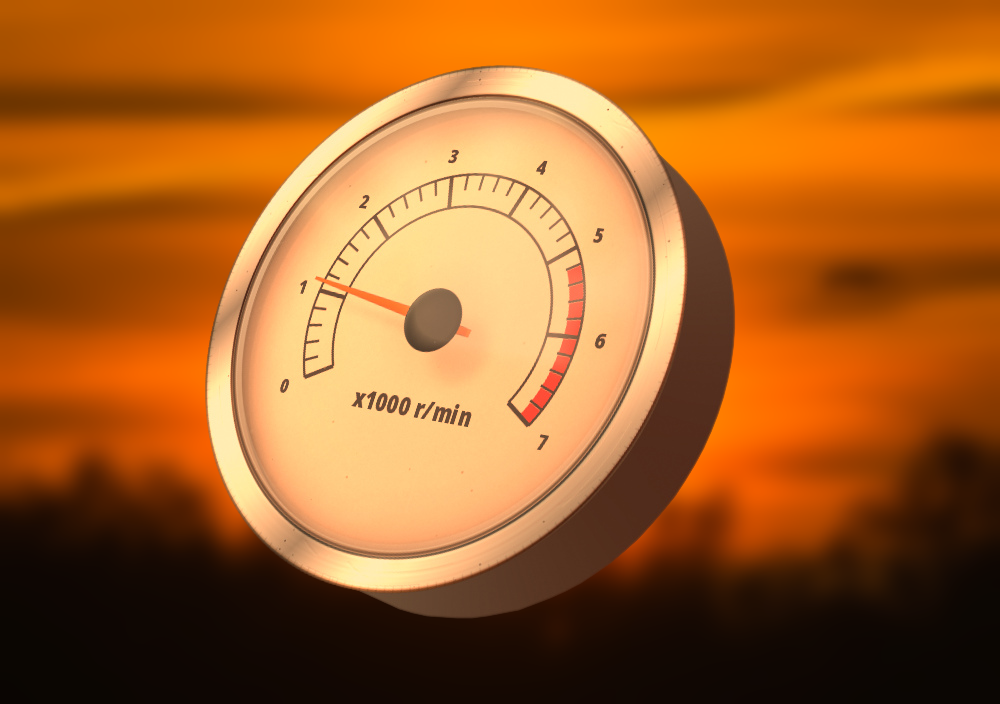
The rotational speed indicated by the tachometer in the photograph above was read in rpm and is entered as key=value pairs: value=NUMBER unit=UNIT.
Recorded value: value=1100 unit=rpm
